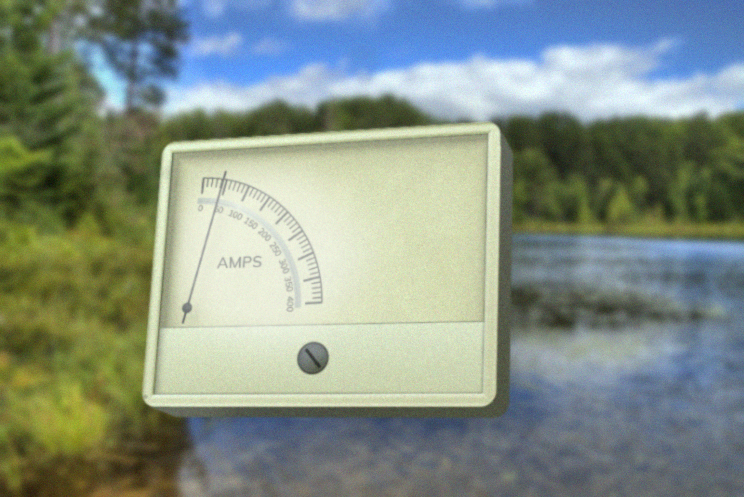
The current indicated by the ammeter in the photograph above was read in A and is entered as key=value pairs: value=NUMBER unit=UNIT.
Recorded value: value=50 unit=A
